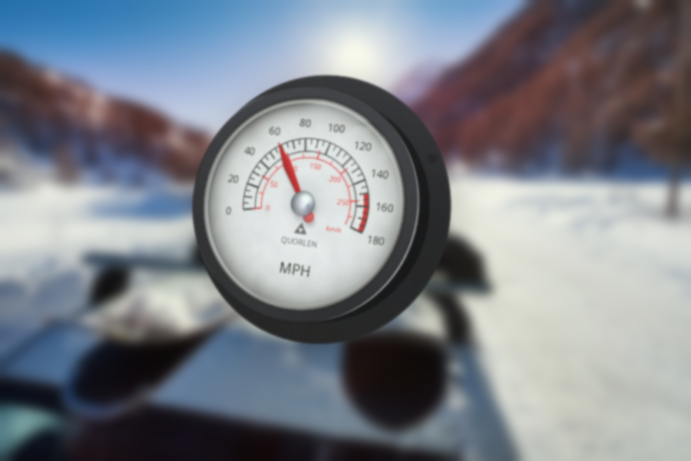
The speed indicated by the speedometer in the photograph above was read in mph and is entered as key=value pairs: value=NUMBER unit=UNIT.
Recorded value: value=60 unit=mph
